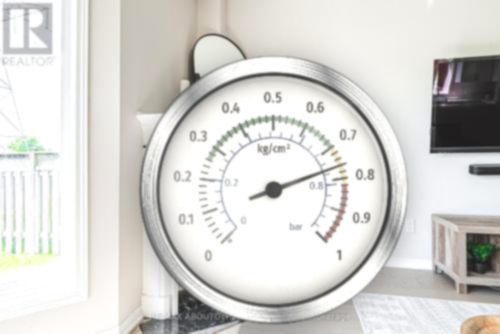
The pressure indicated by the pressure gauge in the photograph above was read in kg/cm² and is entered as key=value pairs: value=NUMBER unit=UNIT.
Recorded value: value=0.76 unit=kg/cm²
